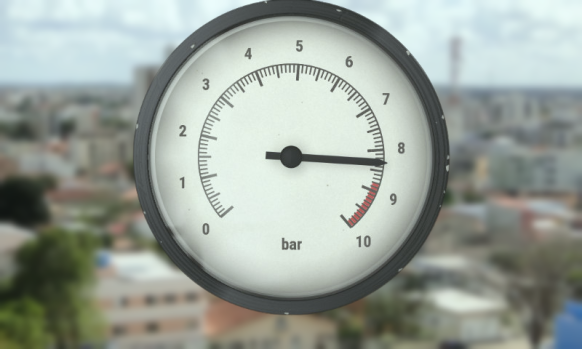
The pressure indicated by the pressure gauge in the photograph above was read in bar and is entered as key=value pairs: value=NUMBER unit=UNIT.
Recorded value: value=8.3 unit=bar
